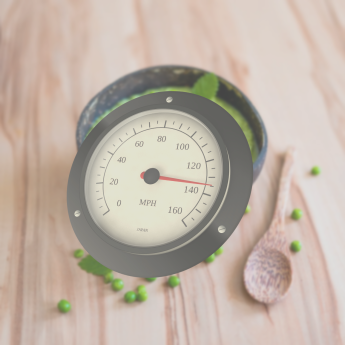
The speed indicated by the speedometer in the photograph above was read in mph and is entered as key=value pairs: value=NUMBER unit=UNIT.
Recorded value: value=135 unit=mph
